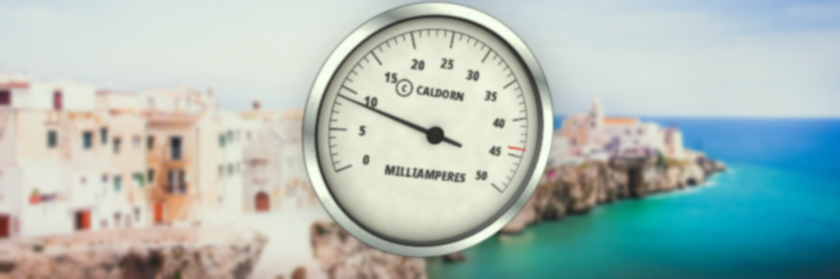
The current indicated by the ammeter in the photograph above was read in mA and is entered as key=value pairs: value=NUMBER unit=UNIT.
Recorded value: value=9 unit=mA
